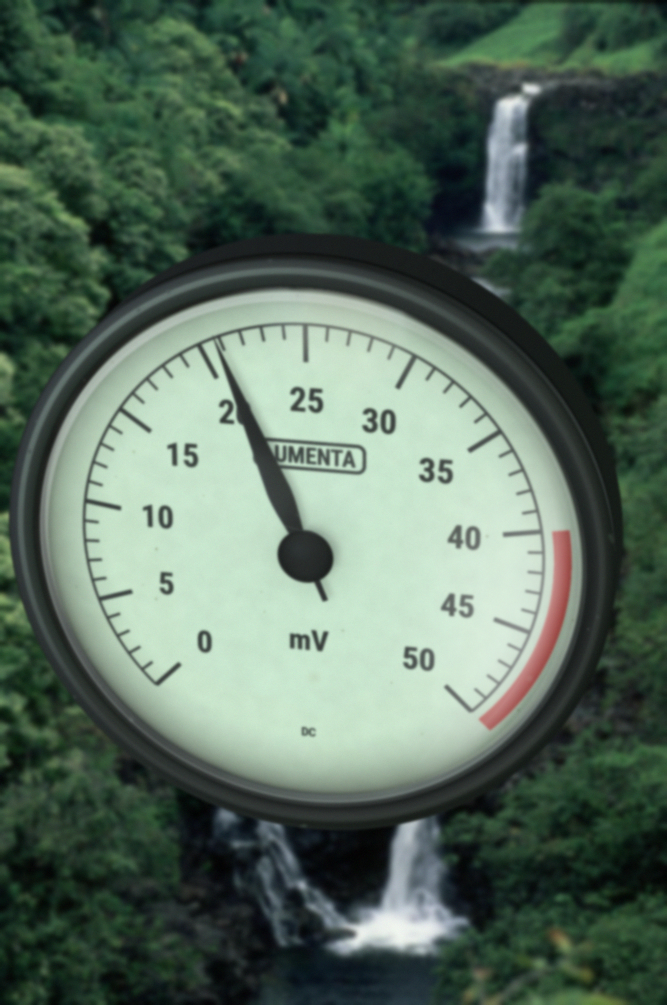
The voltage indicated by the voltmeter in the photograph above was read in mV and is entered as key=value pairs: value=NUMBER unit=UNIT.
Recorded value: value=21 unit=mV
